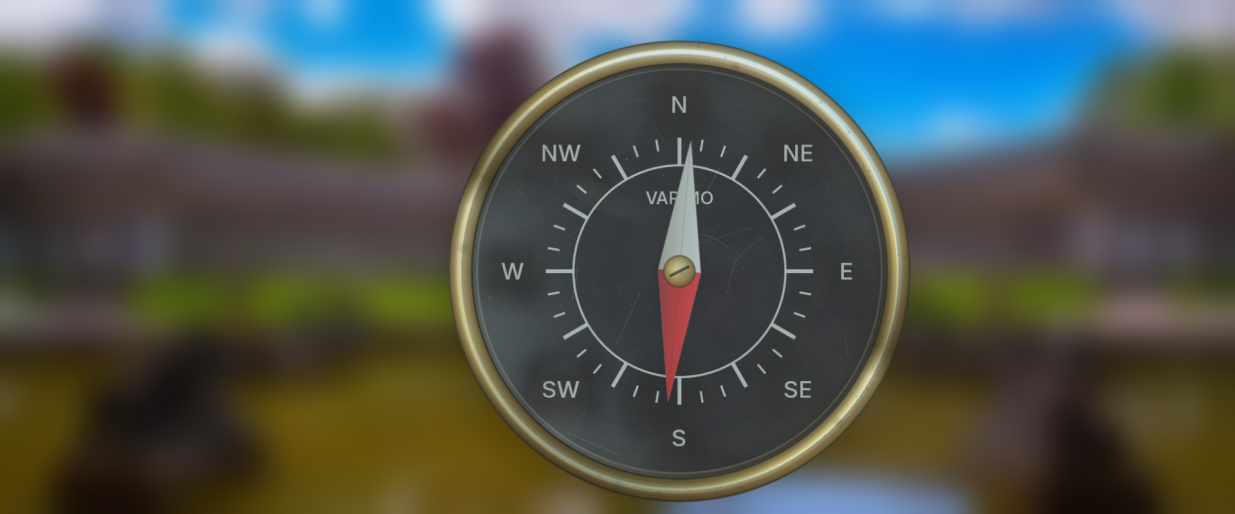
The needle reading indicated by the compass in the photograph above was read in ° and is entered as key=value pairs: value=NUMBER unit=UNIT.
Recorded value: value=185 unit=°
